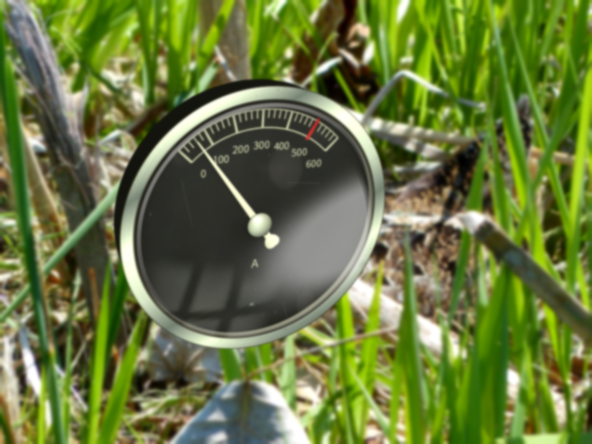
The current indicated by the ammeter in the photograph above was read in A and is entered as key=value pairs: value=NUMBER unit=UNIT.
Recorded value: value=60 unit=A
